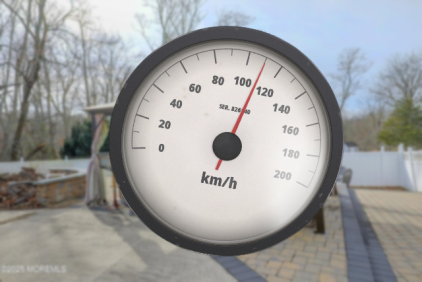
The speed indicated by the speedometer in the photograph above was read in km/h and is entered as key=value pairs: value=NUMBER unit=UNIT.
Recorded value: value=110 unit=km/h
